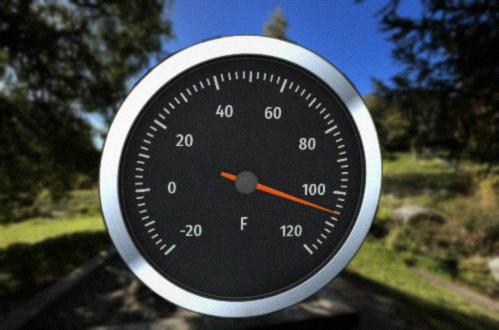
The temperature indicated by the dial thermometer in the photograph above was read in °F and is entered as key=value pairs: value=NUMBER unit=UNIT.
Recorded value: value=106 unit=°F
